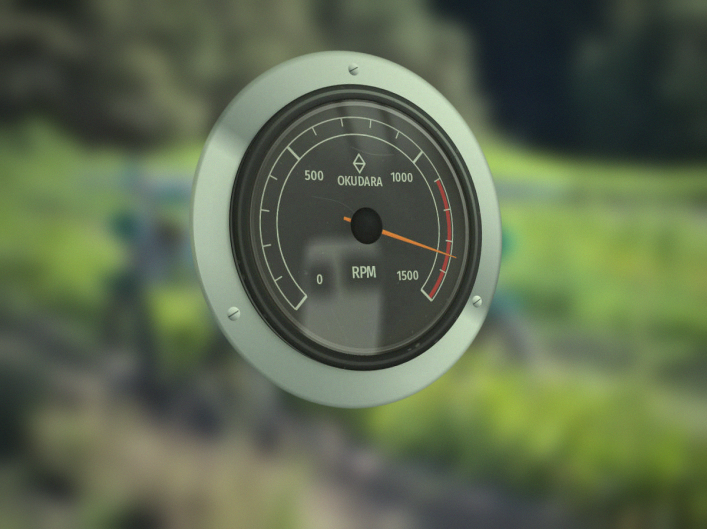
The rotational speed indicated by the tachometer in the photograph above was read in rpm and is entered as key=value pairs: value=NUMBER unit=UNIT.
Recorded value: value=1350 unit=rpm
